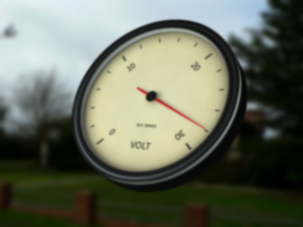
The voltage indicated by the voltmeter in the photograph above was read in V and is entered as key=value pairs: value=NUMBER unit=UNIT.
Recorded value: value=28 unit=V
